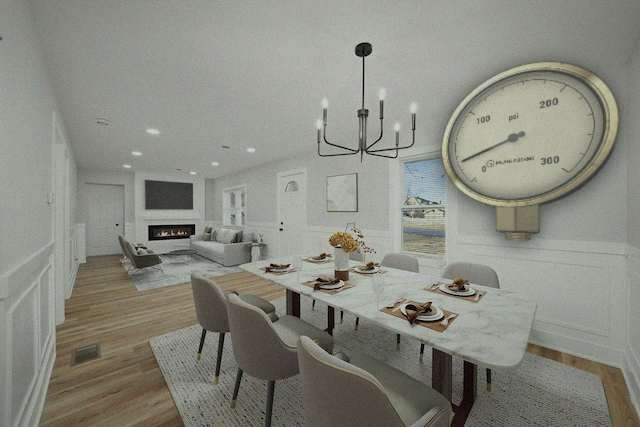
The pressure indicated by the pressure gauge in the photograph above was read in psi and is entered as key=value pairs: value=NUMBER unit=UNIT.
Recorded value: value=30 unit=psi
